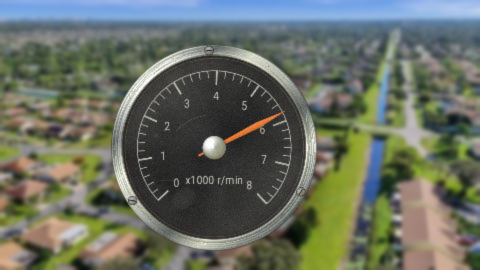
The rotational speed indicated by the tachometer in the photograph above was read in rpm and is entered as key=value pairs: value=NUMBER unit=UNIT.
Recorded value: value=5800 unit=rpm
